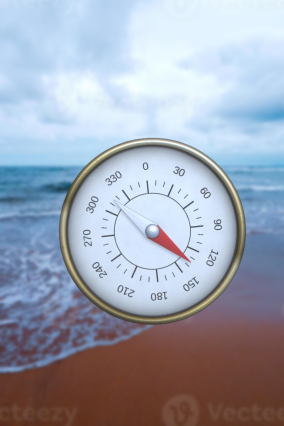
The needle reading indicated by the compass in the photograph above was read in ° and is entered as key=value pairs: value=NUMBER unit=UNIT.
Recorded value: value=135 unit=°
